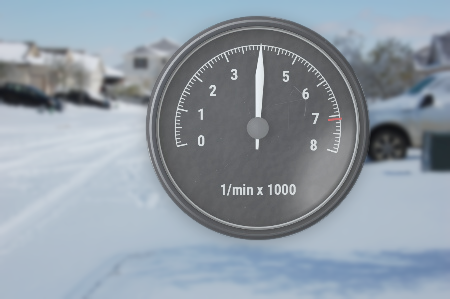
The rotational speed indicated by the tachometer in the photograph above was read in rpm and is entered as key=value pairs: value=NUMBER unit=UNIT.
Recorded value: value=4000 unit=rpm
